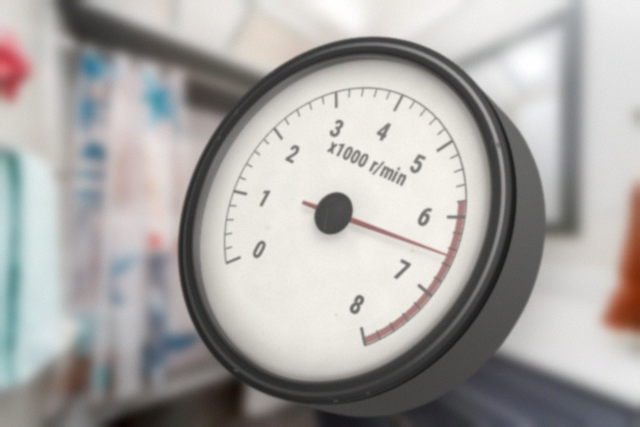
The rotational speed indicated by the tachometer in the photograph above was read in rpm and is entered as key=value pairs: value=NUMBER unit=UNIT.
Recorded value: value=6500 unit=rpm
